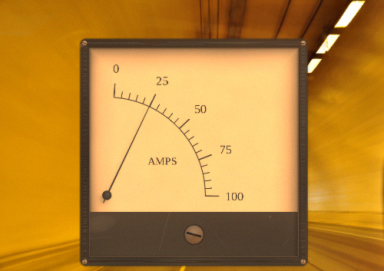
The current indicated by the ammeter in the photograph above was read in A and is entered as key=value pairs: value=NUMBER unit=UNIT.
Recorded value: value=25 unit=A
